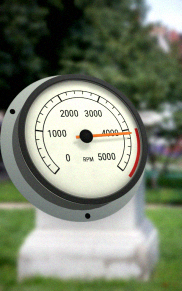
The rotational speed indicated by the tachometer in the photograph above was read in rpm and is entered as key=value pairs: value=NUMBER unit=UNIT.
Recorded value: value=4100 unit=rpm
